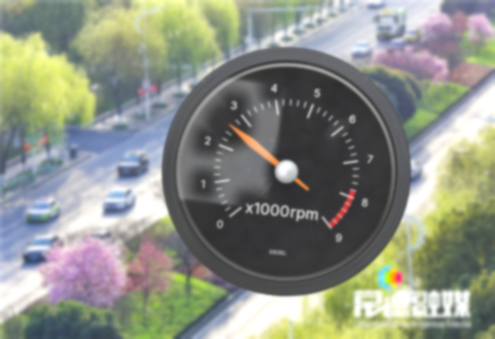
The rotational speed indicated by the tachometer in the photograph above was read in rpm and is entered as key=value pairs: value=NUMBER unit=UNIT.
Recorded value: value=2600 unit=rpm
